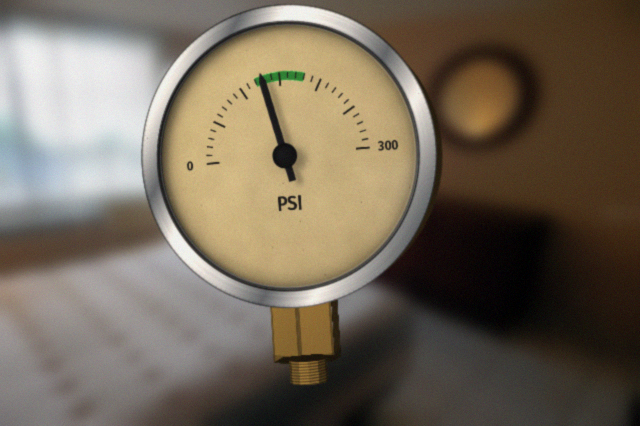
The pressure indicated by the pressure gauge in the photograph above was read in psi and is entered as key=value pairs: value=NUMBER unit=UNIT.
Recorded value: value=130 unit=psi
